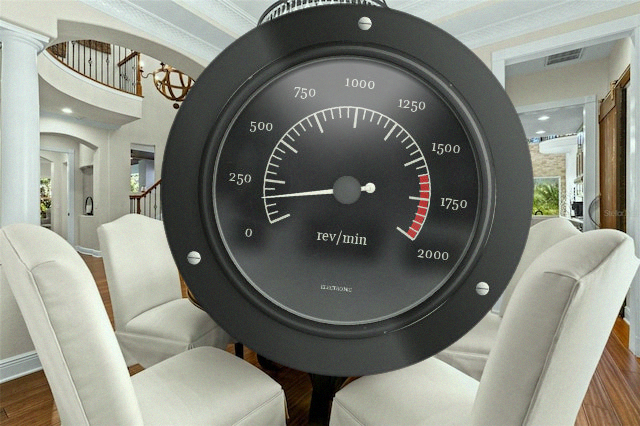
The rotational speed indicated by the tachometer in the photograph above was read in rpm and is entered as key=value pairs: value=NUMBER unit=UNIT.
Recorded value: value=150 unit=rpm
